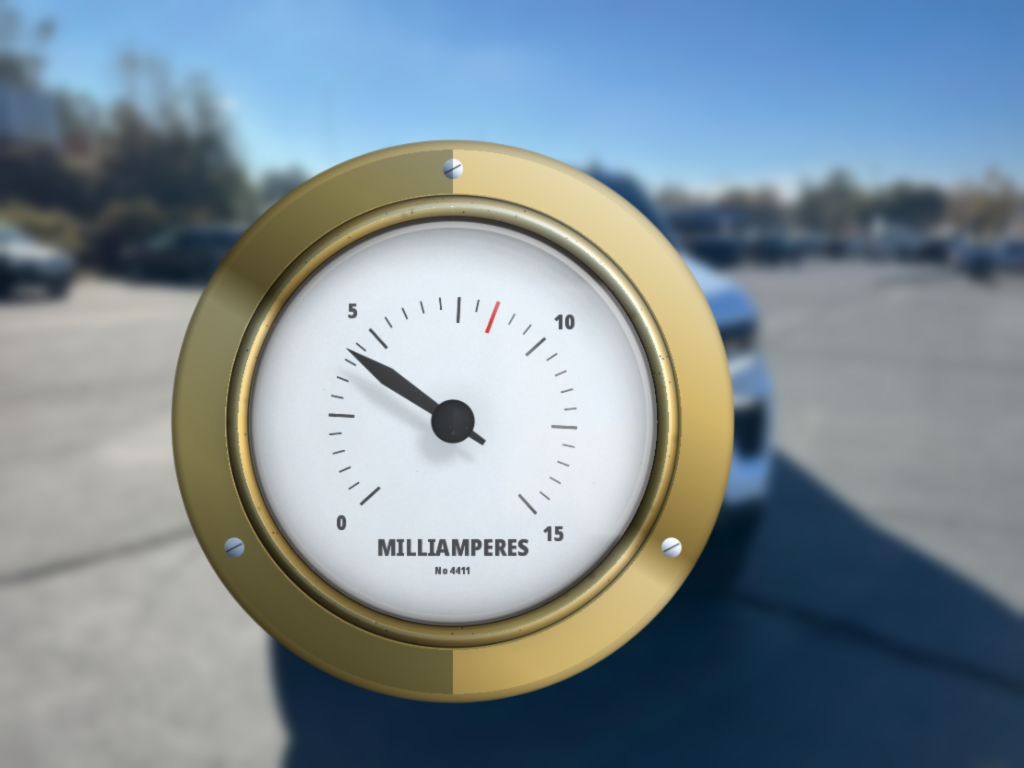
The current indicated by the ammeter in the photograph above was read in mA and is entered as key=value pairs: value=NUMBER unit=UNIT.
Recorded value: value=4.25 unit=mA
